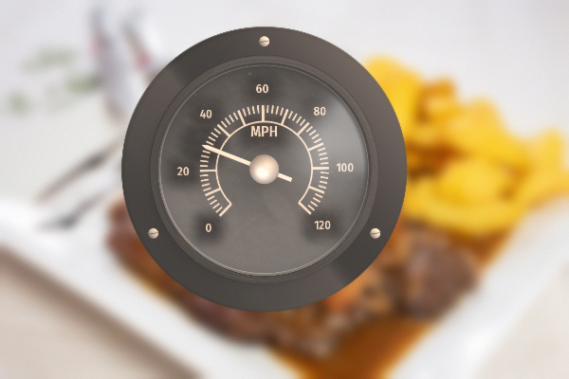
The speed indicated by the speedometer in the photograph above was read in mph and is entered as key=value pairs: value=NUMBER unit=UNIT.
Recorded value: value=30 unit=mph
